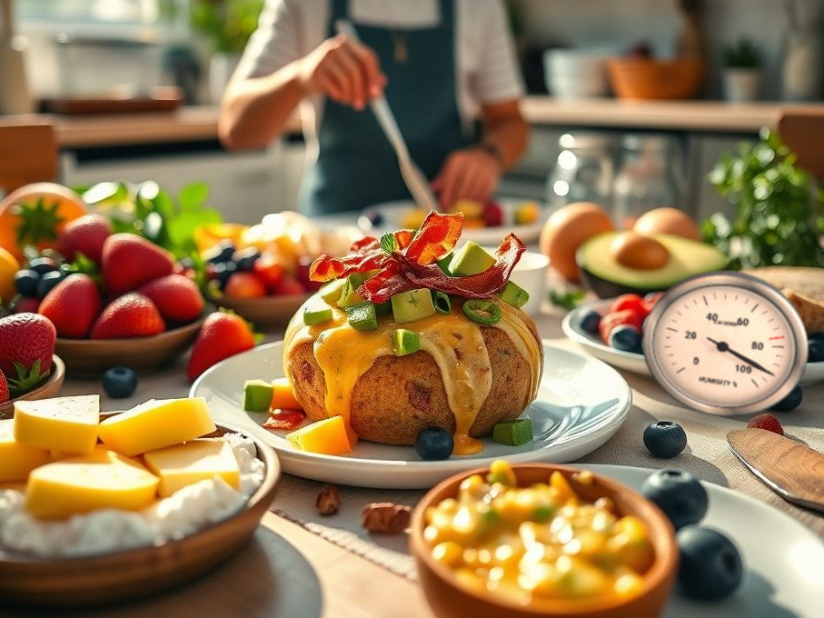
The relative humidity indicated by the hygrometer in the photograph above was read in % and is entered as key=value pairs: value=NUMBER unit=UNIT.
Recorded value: value=92 unit=%
